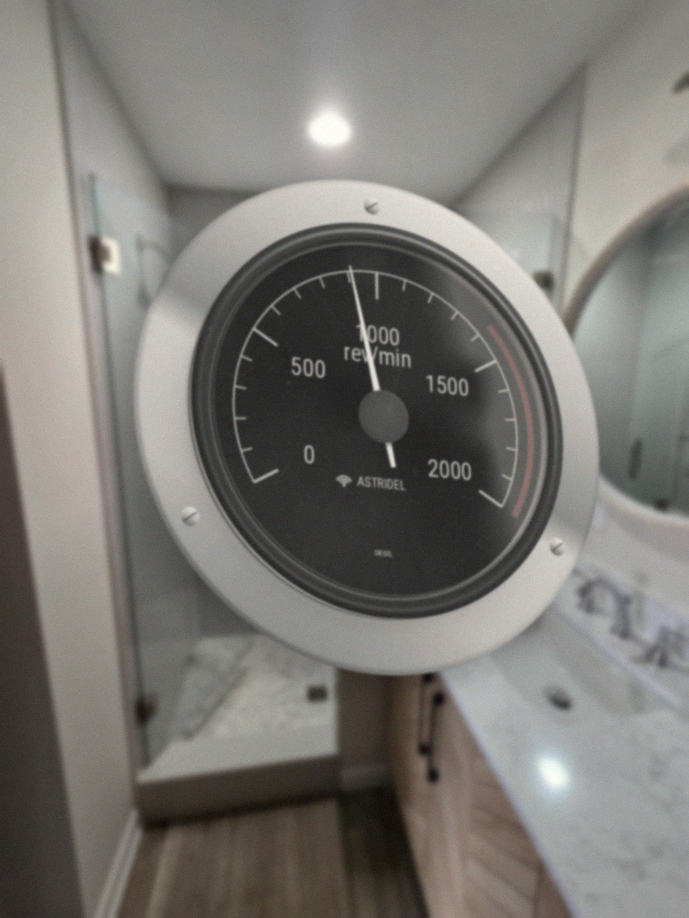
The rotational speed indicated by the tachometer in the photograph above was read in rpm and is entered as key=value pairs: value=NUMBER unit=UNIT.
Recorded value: value=900 unit=rpm
